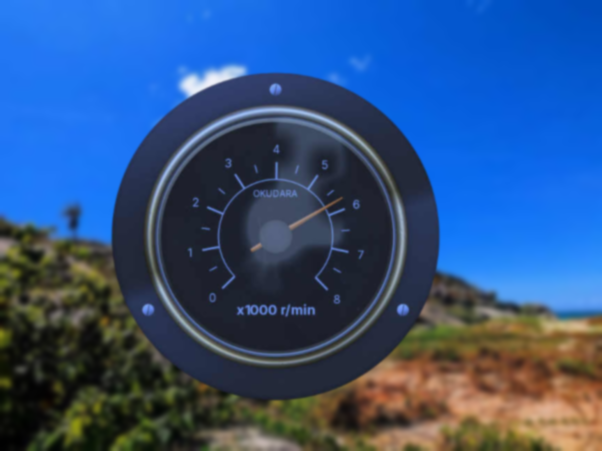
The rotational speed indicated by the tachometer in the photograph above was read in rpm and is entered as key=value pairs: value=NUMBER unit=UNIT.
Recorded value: value=5750 unit=rpm
